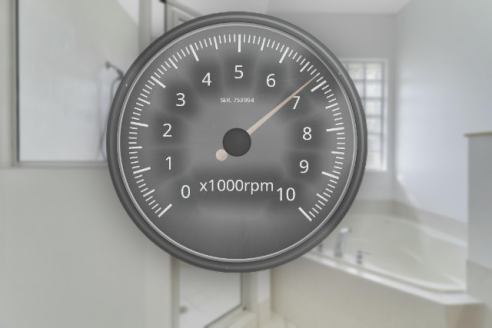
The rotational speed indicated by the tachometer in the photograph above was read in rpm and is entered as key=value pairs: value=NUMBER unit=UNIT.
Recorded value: value=6800 unit=rpm
